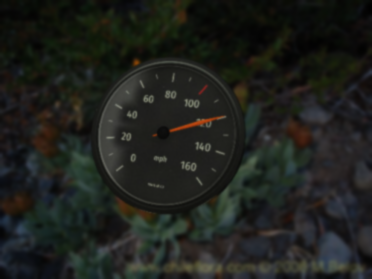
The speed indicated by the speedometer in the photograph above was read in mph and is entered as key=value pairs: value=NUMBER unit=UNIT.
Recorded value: value=120 unit=mph
